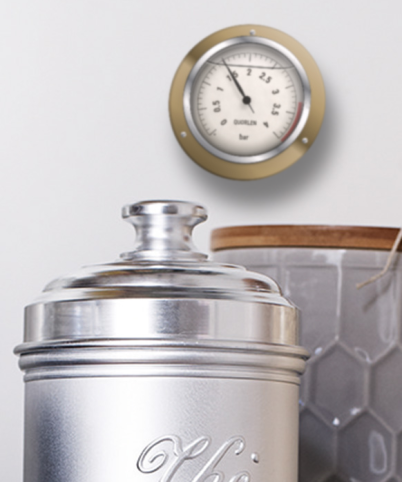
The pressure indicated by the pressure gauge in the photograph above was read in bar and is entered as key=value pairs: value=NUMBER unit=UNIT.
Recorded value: value=1.5 unit=bar
